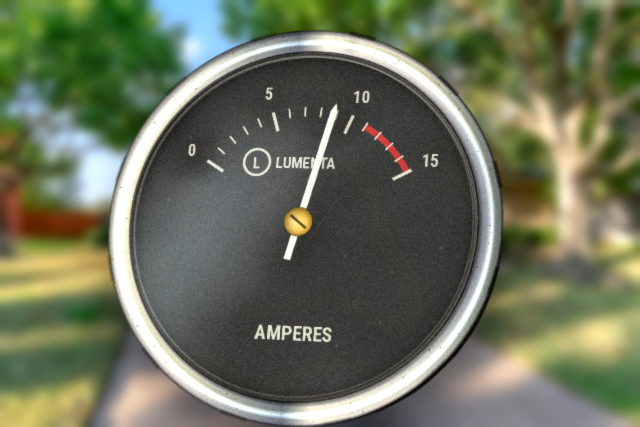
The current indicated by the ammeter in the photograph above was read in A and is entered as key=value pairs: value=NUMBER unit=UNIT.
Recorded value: value=9 unit=A
